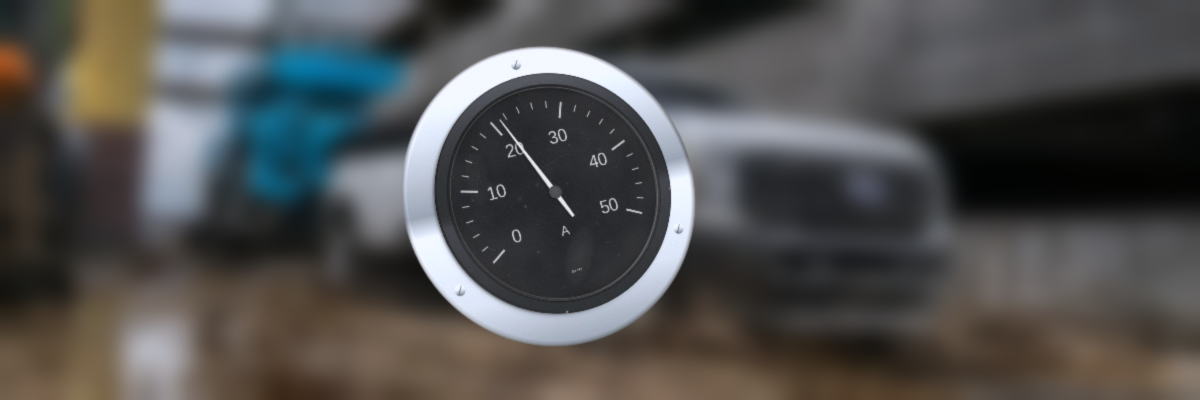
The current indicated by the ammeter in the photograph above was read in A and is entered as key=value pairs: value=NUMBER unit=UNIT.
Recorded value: value=21 unit=A
